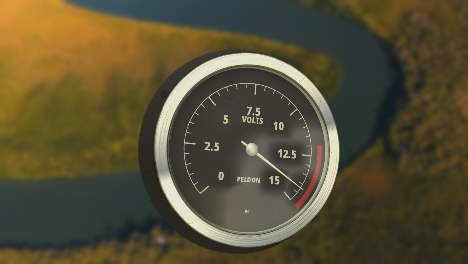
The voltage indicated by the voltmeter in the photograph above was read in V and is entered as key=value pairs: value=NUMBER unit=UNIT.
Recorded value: value=14.25 unit=V
